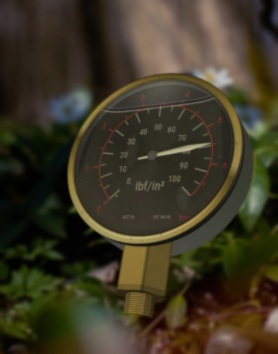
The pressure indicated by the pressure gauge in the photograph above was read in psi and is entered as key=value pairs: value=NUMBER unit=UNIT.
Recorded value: value=80 unit=psi
